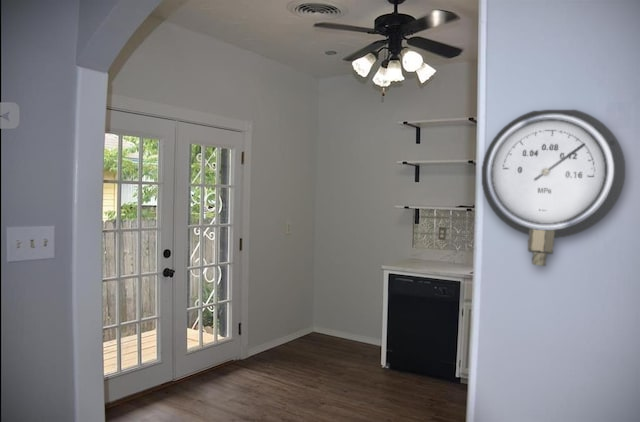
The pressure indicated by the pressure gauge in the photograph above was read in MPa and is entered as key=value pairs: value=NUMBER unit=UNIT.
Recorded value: value=0.12 unit=MPa
